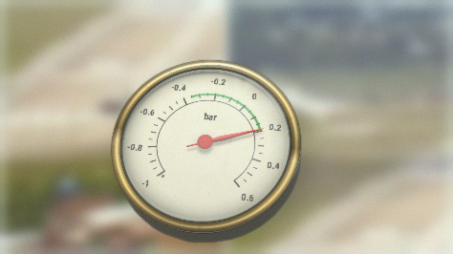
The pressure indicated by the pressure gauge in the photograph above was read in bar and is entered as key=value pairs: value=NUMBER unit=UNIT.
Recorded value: value=0.2 unit=bar
